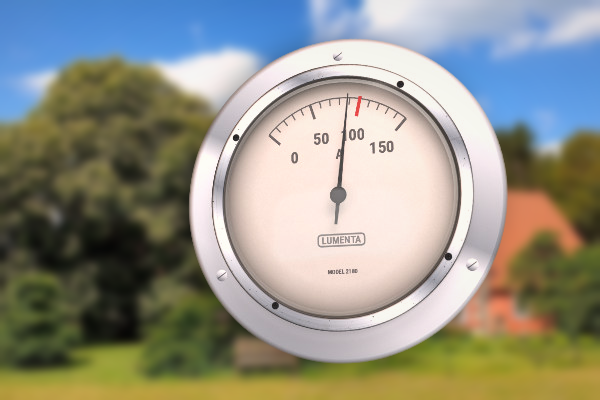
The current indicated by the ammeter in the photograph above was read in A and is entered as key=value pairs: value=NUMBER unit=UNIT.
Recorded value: value=90 unit=A
